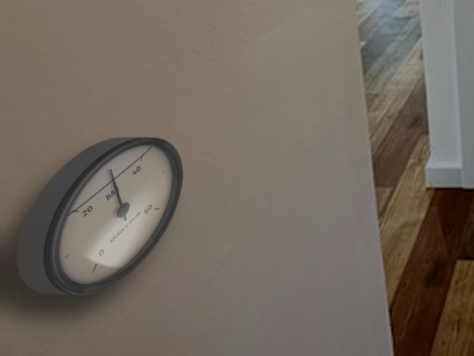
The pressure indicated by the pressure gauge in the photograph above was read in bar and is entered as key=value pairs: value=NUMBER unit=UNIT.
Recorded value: value=30 unit=bar
